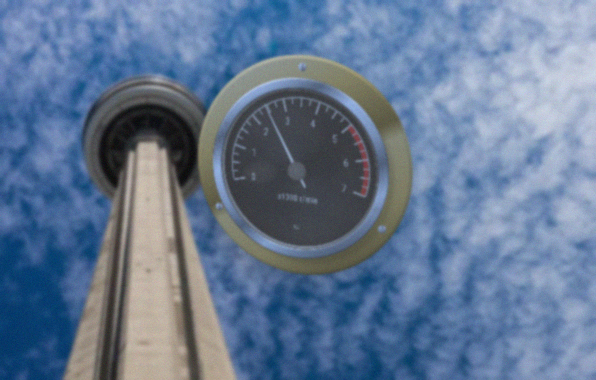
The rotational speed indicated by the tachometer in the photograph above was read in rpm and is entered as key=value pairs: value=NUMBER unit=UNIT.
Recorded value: value=2500 unit=rpm
